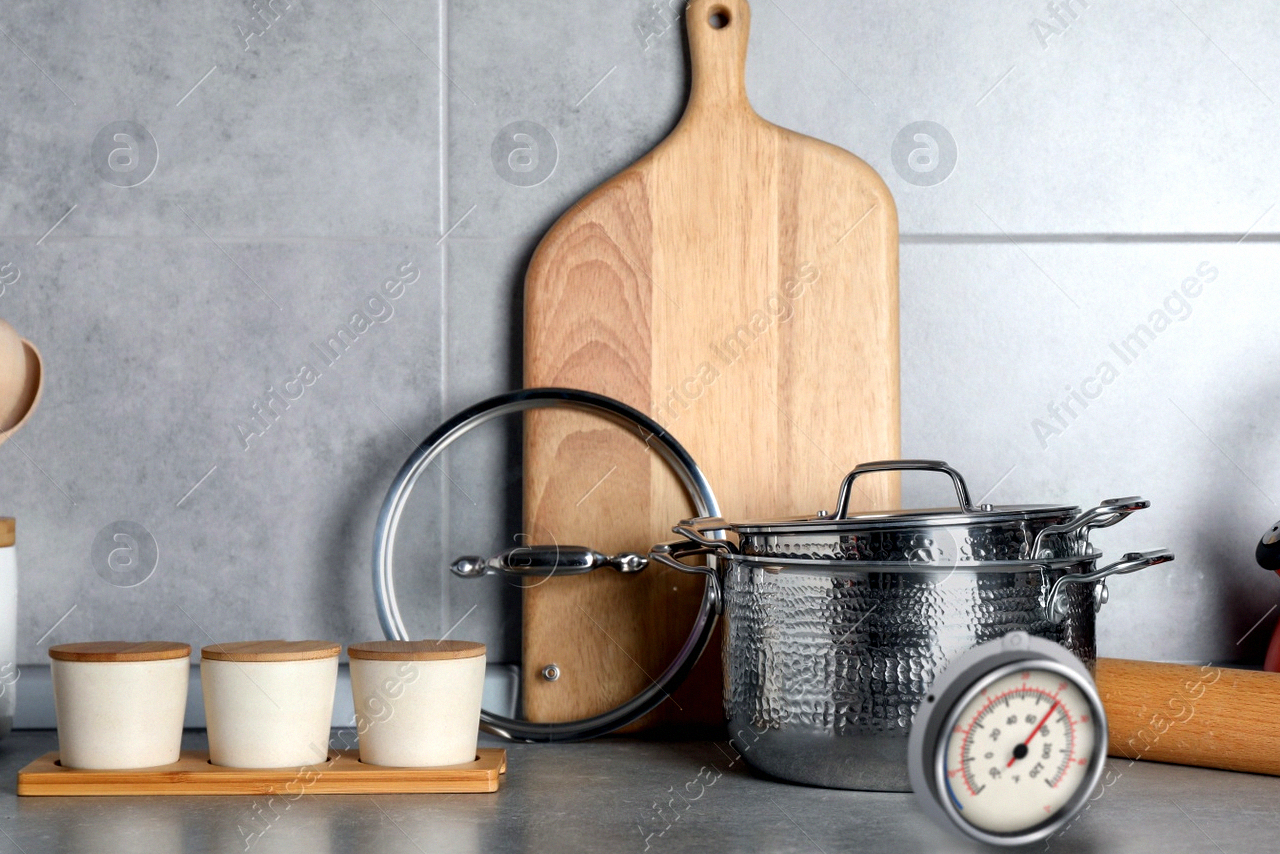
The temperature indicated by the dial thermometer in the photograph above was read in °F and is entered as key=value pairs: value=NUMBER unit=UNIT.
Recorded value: value=70 unit=°F
